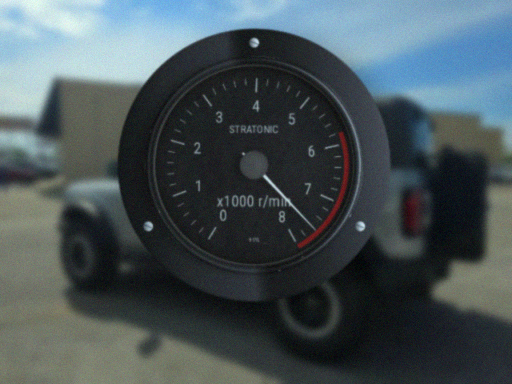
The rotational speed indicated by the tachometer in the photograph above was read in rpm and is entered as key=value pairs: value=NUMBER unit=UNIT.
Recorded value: value=7600 unit=rpm
